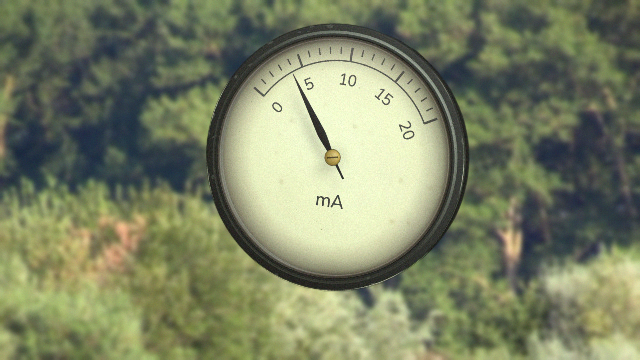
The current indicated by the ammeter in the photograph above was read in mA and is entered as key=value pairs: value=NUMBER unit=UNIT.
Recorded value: value=4 unit=mA
